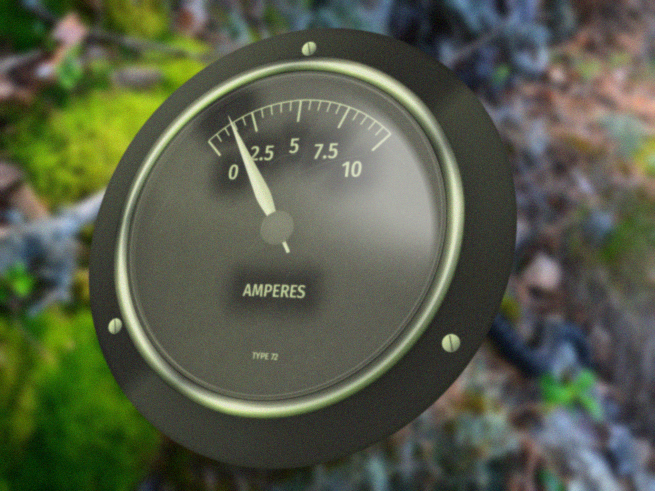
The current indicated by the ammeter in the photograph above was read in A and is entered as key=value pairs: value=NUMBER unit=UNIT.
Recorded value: value=1.5 unit=A
